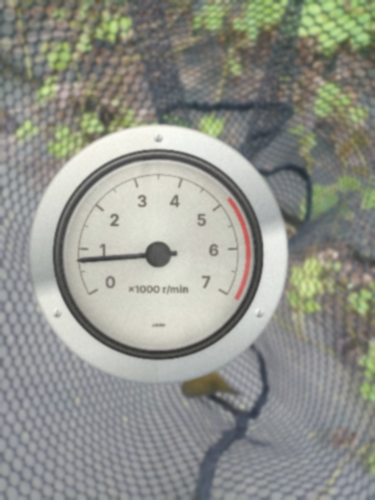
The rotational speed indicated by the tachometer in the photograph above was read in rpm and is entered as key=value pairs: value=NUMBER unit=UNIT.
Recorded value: value=750 unit=rpm
